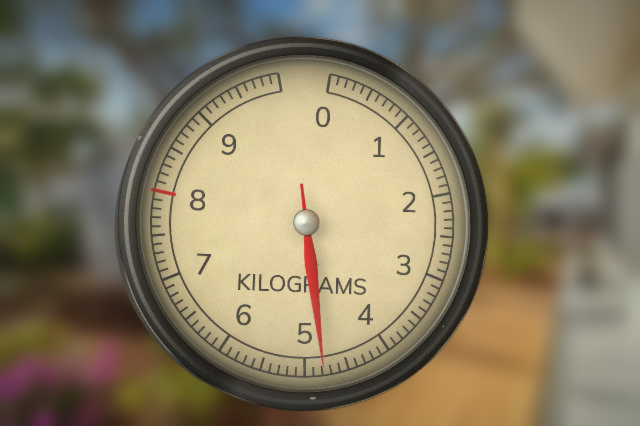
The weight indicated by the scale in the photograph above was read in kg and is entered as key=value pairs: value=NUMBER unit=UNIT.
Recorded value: value=4.8 unit=kg
